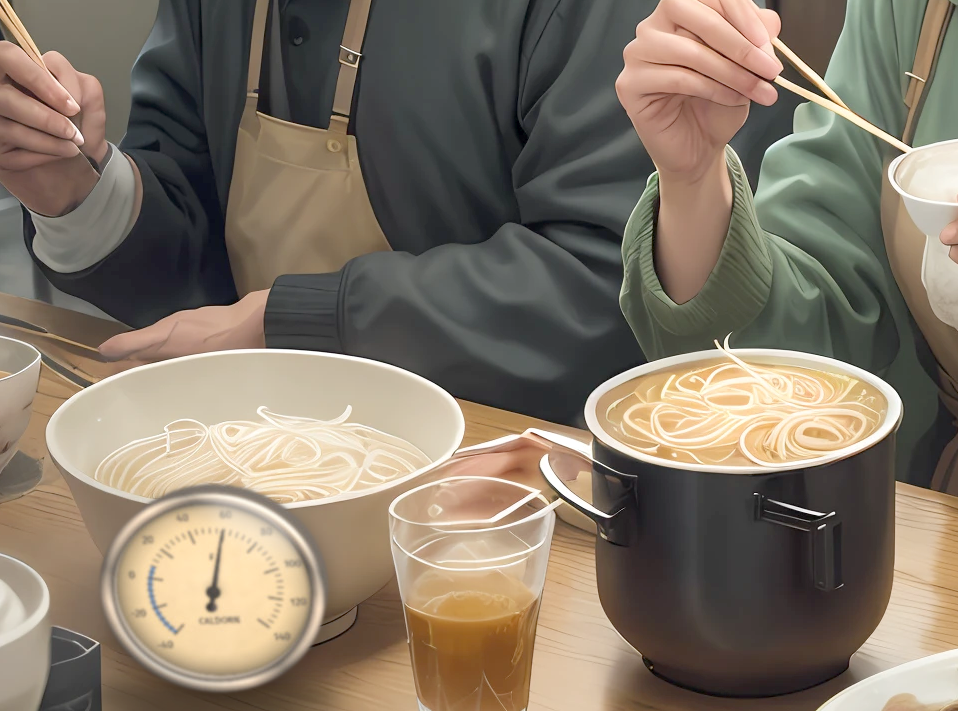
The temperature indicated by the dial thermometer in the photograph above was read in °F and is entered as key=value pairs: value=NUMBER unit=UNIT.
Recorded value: value=60 unit=°F
